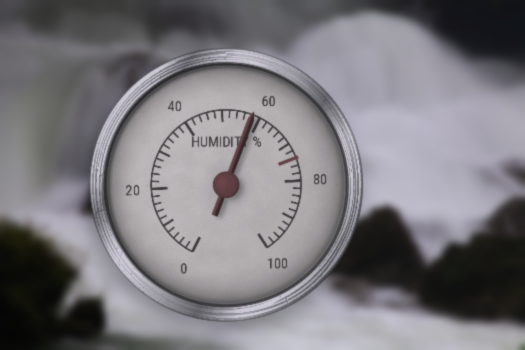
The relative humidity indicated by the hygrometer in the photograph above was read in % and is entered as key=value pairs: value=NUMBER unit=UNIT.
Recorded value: value=58 unit=%
